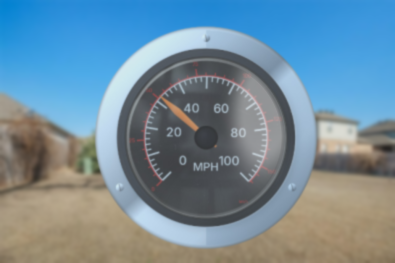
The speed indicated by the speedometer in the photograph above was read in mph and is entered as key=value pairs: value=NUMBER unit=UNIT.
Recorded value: value=32 unit=mph
